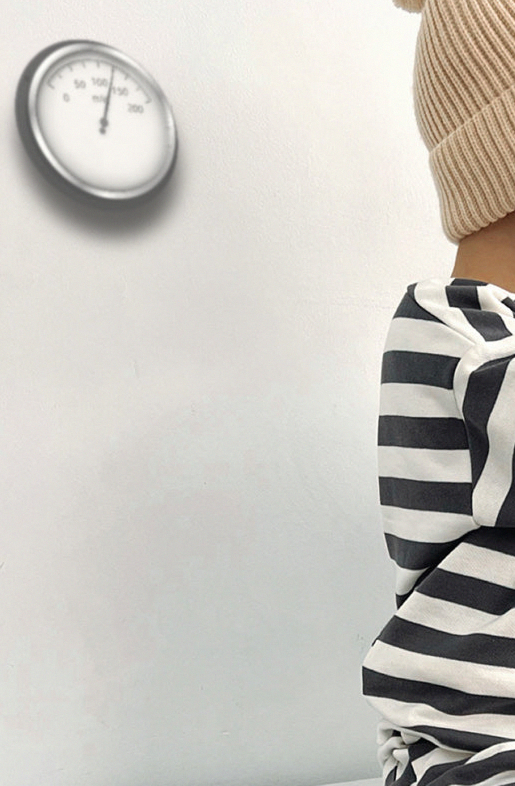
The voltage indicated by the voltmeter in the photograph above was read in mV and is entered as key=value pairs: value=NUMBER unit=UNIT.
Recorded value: value=125 unit=mV
